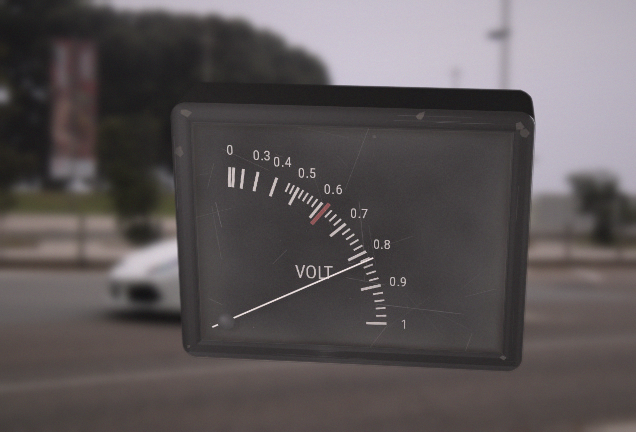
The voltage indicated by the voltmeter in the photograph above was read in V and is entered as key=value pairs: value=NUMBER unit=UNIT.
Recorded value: value=0.82 unit=V
